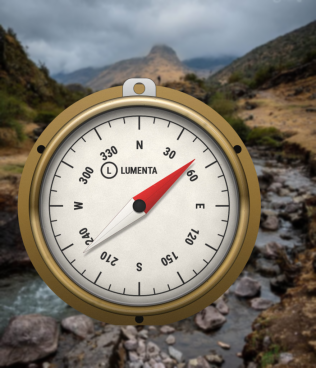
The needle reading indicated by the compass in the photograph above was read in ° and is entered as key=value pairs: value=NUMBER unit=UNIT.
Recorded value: value=50 unit=°
